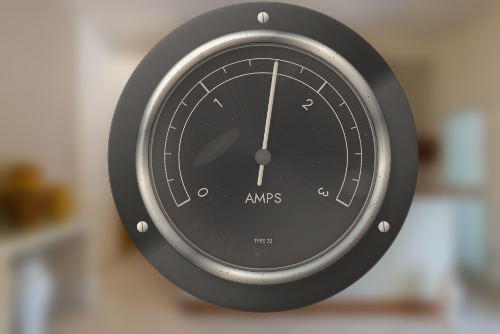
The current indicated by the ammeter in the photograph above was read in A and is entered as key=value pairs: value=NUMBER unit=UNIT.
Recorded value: value=1.6 unit=A
